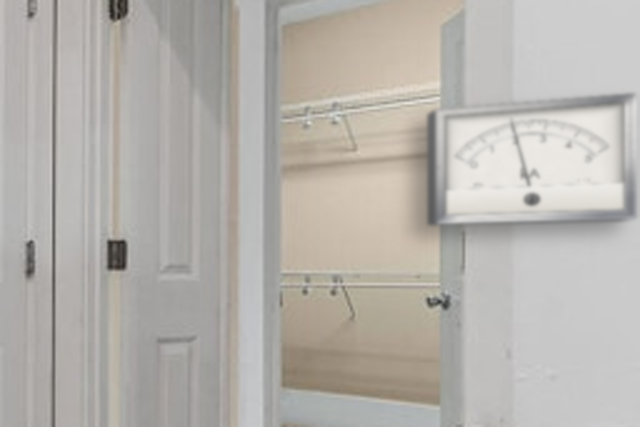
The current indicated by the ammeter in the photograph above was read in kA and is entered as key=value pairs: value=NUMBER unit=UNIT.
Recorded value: value=2 unit=kA
